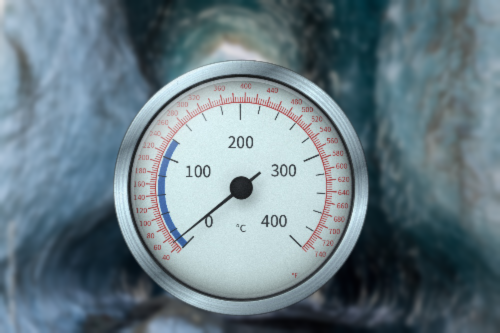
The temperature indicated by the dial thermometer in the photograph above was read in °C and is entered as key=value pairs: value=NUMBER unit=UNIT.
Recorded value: value=10 unit=°C
